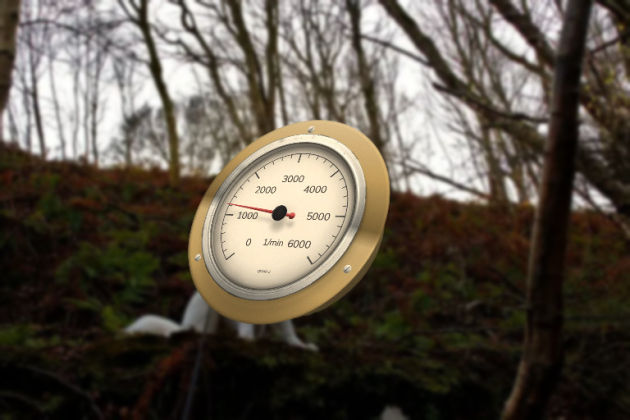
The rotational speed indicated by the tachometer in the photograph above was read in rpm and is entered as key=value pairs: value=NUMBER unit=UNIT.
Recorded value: value=1200 unit=rpm
